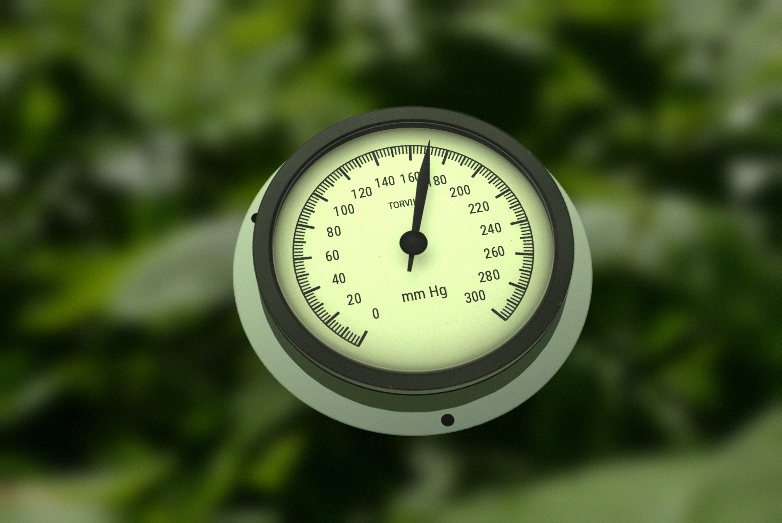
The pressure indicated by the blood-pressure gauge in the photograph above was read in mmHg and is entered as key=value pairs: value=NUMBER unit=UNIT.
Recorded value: value=170 unit=mmHg
